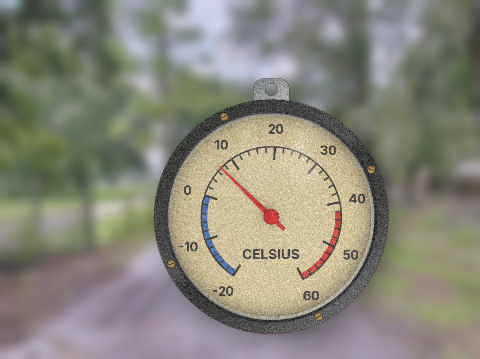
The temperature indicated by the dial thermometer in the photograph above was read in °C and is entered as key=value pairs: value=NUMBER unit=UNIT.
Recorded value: value=7 unit=°C
